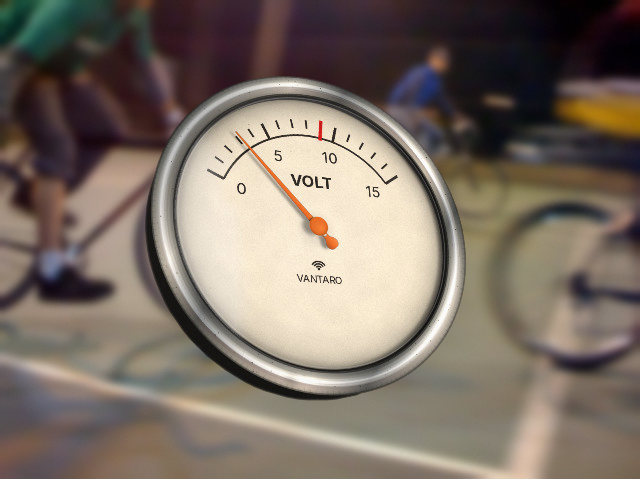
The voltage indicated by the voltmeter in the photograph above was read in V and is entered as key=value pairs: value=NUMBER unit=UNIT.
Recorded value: value=3 unit=V
